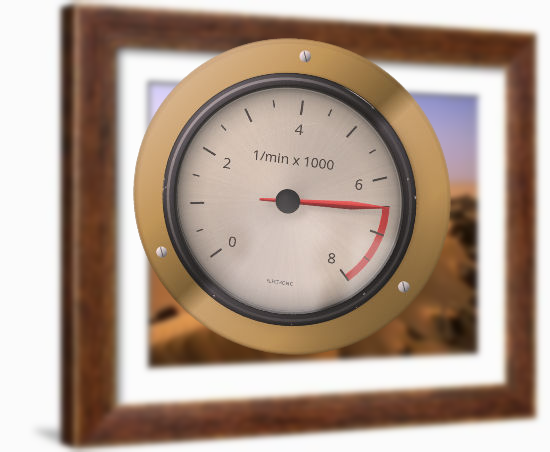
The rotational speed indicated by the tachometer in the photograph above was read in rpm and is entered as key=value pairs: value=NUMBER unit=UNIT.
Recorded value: value=6500 unit=rpm
